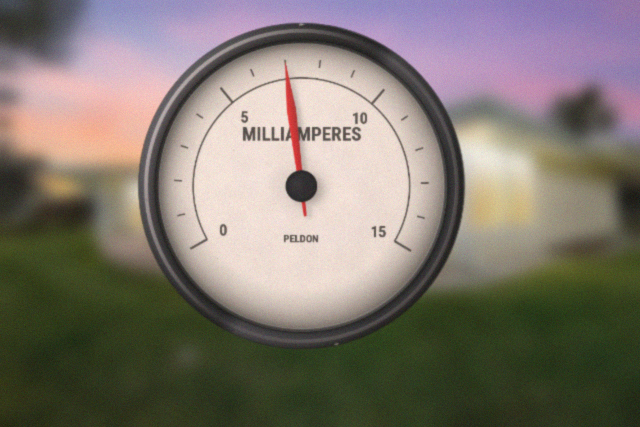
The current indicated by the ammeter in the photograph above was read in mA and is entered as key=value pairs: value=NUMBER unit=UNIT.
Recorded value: value=7 unit=mA
